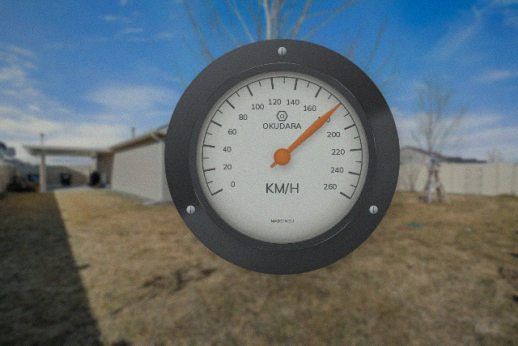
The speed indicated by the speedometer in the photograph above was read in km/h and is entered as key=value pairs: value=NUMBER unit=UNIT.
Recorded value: value=180 unit=km/h
